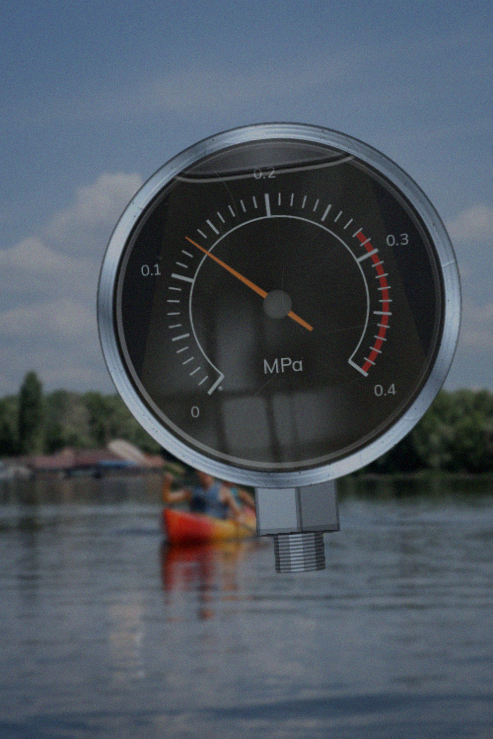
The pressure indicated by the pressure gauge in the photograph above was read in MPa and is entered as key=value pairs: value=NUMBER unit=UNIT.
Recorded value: value=0.13 unit=MPa
